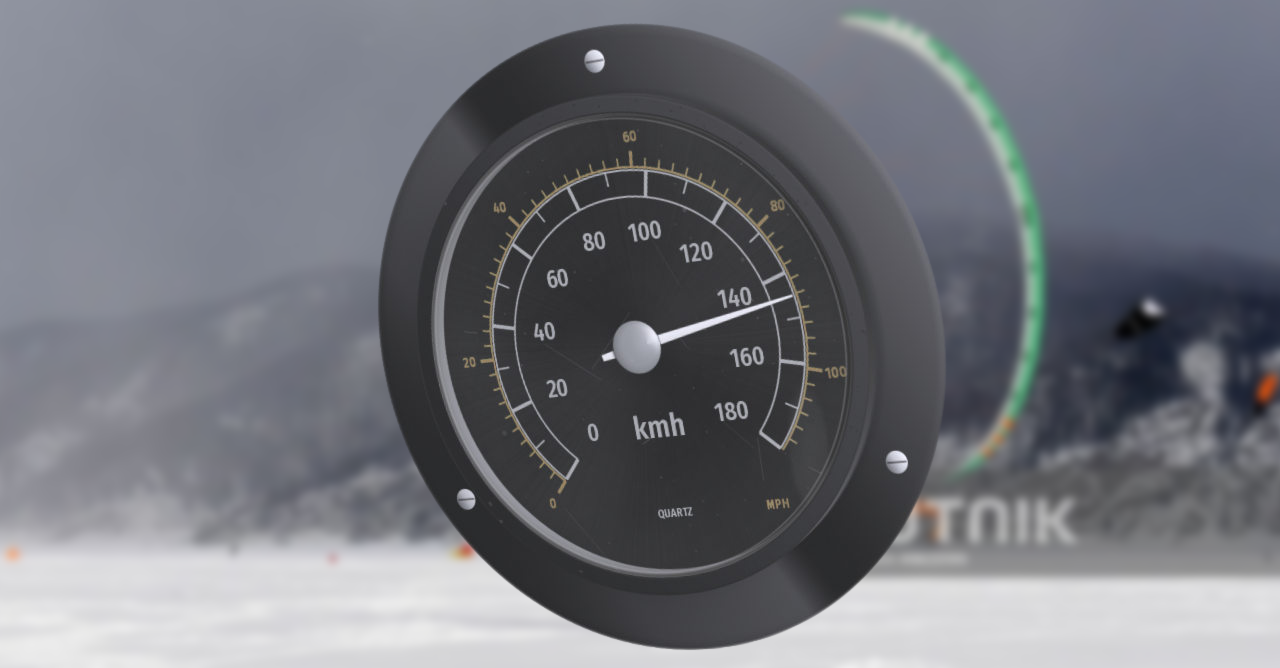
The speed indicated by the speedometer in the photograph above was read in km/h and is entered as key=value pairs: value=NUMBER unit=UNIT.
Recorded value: value=145 unit=km/h
